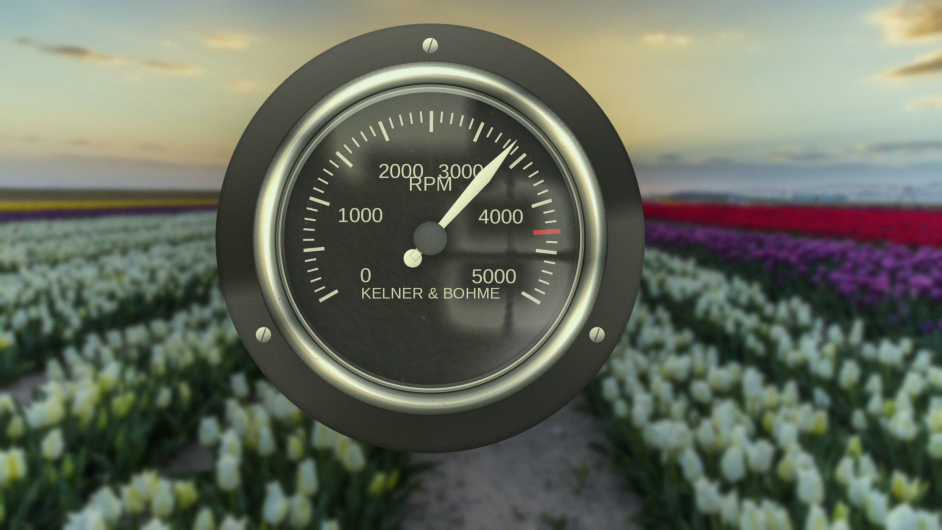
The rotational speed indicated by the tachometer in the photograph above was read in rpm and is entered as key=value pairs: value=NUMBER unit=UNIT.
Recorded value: value=3350 unit=rpm
